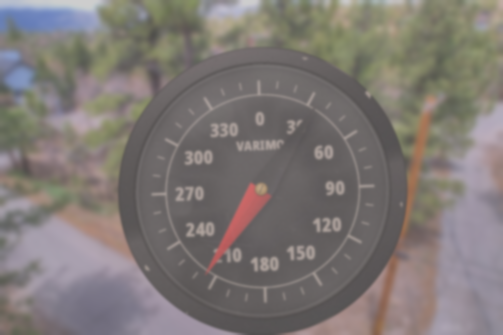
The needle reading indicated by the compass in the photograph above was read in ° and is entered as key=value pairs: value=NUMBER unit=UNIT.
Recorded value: value=215 unit=°
